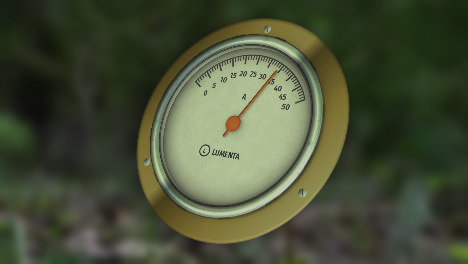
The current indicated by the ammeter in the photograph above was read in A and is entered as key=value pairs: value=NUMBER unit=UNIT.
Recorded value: value=35 unit=A
